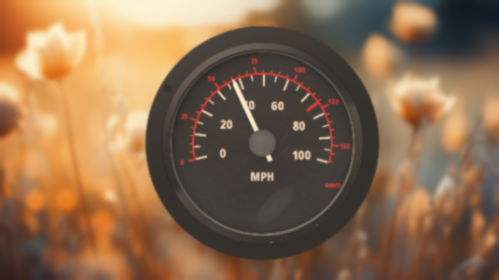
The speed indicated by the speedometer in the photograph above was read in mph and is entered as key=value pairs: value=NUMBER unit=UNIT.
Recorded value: value=37.5 unit=mph
